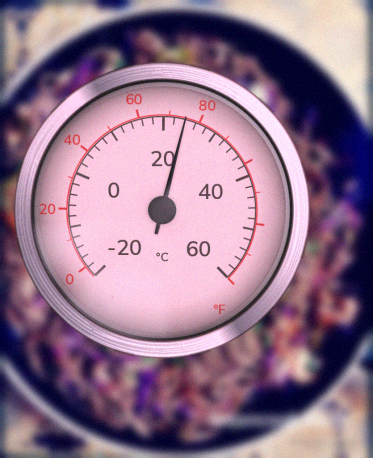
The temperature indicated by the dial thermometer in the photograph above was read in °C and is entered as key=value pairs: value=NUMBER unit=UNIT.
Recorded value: value=24 unit=°C
